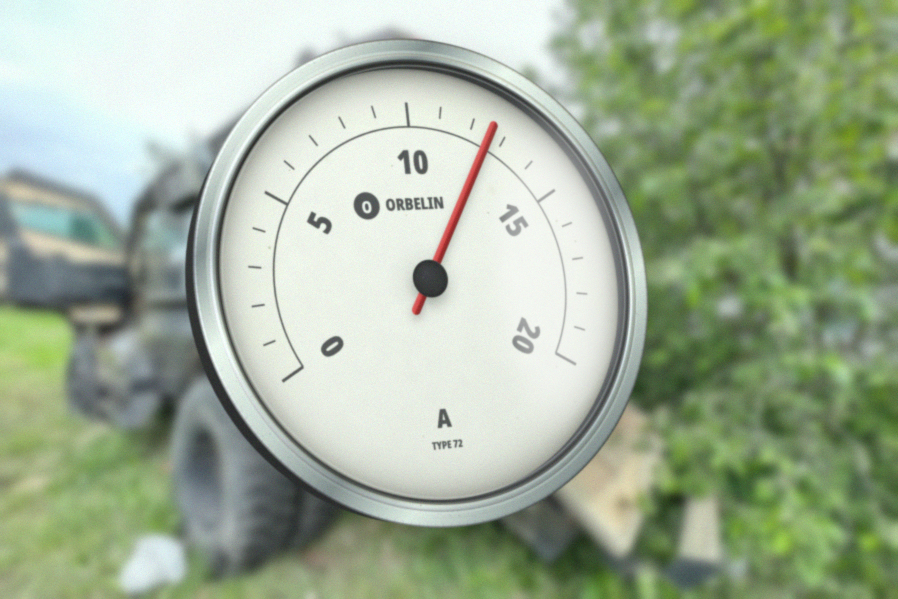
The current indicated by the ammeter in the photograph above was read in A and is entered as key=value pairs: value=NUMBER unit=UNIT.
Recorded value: value=12.5 unit=A
